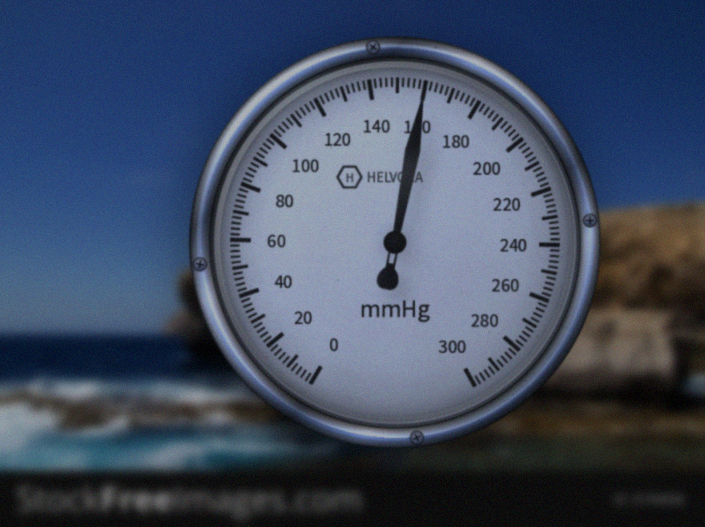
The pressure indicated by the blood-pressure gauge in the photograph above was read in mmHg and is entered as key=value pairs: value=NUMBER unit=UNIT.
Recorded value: value=160 unit=mmHg
